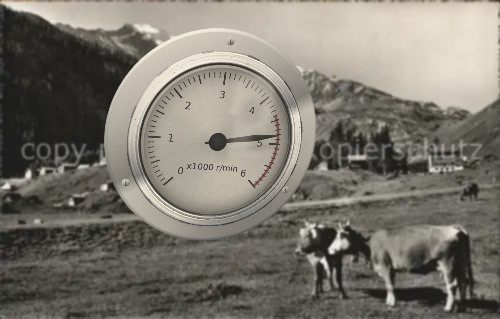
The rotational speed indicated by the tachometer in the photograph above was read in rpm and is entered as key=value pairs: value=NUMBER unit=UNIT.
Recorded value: value=4800 unit=rpm
